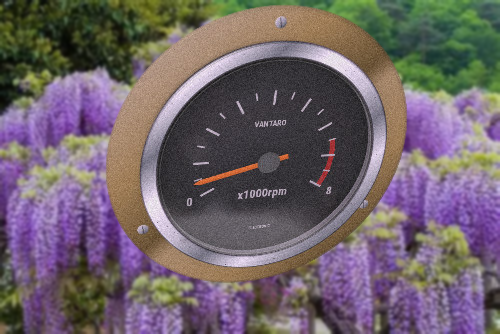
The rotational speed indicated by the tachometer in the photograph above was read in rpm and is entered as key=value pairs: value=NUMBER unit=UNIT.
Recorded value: value=500 unit=rpm
